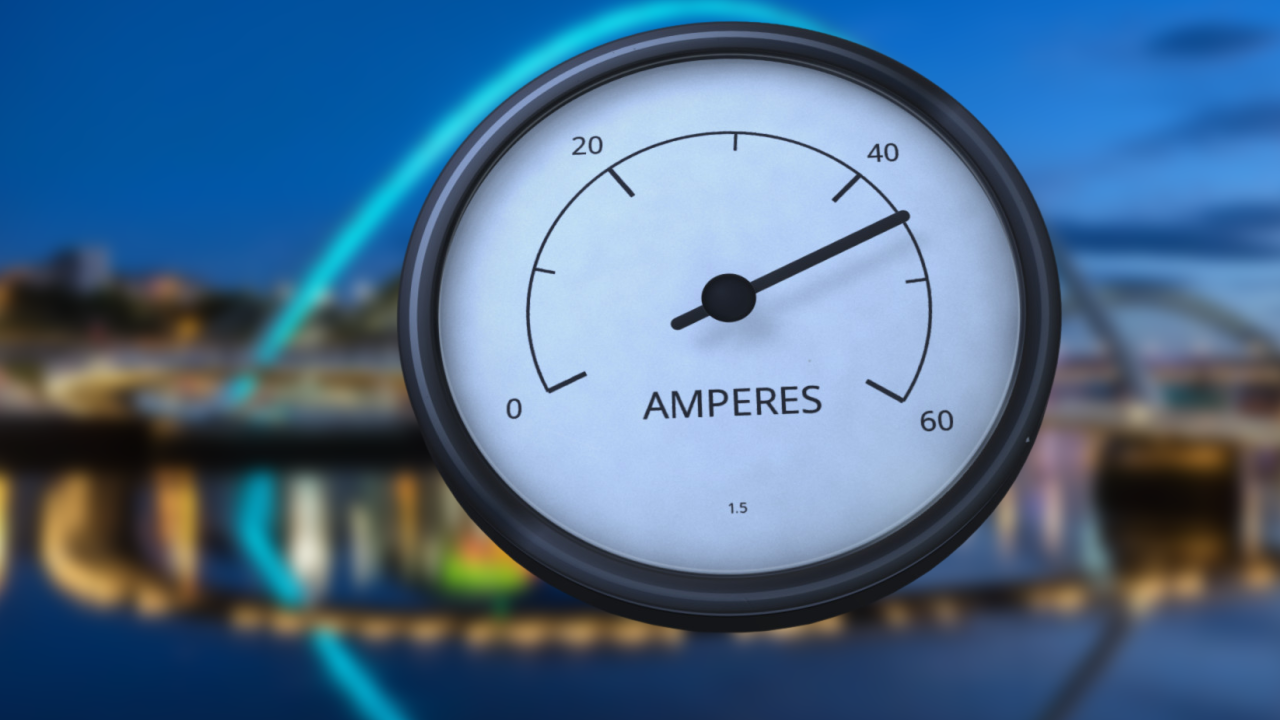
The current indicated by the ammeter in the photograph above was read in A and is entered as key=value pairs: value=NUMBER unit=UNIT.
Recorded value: value=45 unit=A
